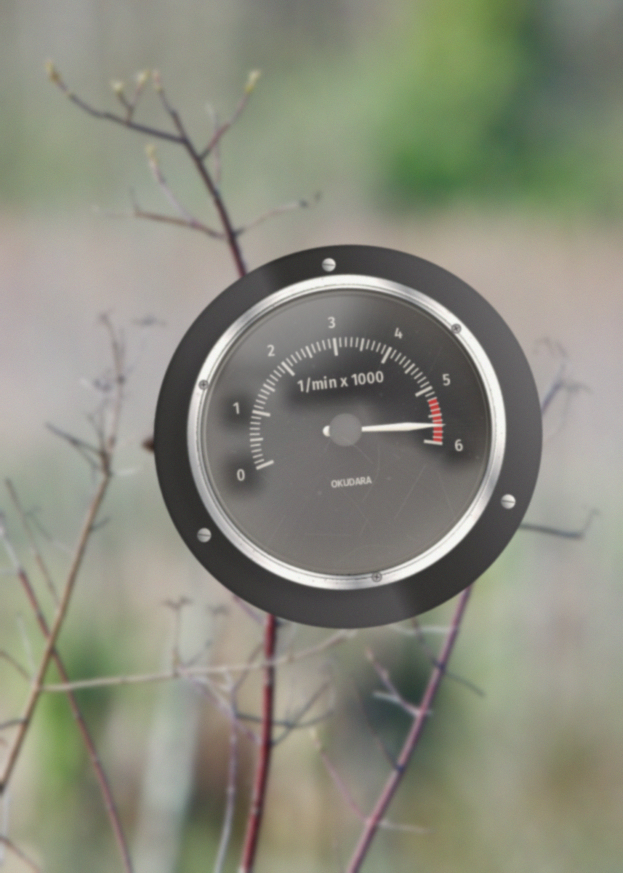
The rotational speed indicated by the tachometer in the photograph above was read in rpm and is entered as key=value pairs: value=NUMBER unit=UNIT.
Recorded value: value=5700 unit=rpm
